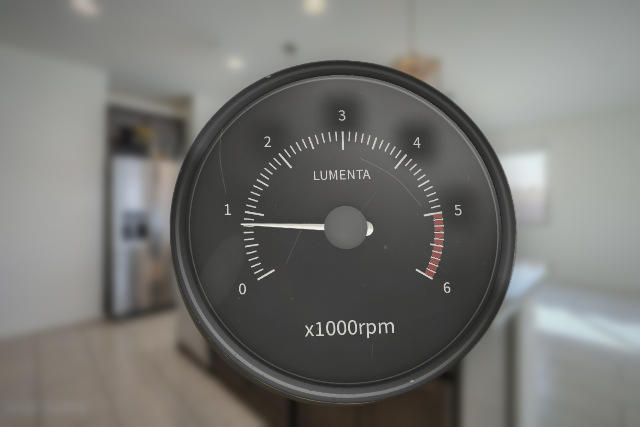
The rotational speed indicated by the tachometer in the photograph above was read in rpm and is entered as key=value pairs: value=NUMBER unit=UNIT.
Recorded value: value=800 unit=rpm
